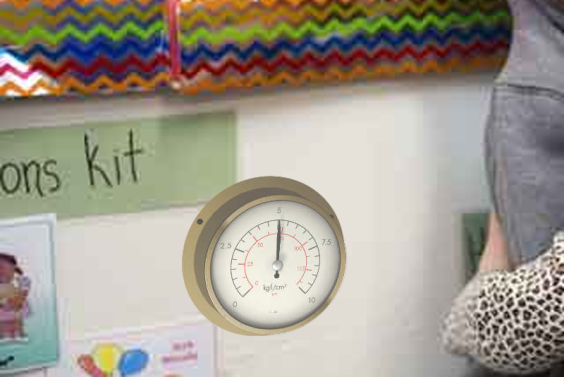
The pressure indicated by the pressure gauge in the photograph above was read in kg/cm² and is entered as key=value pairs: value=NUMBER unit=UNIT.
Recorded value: value=5 unit=kg/cm²
